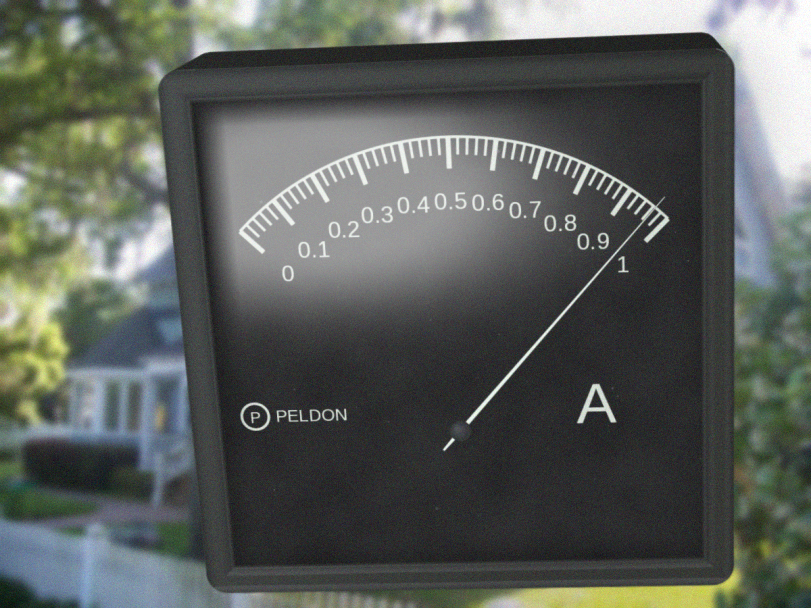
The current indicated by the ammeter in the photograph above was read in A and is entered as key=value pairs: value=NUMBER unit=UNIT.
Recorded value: value=0.96 unit=A
